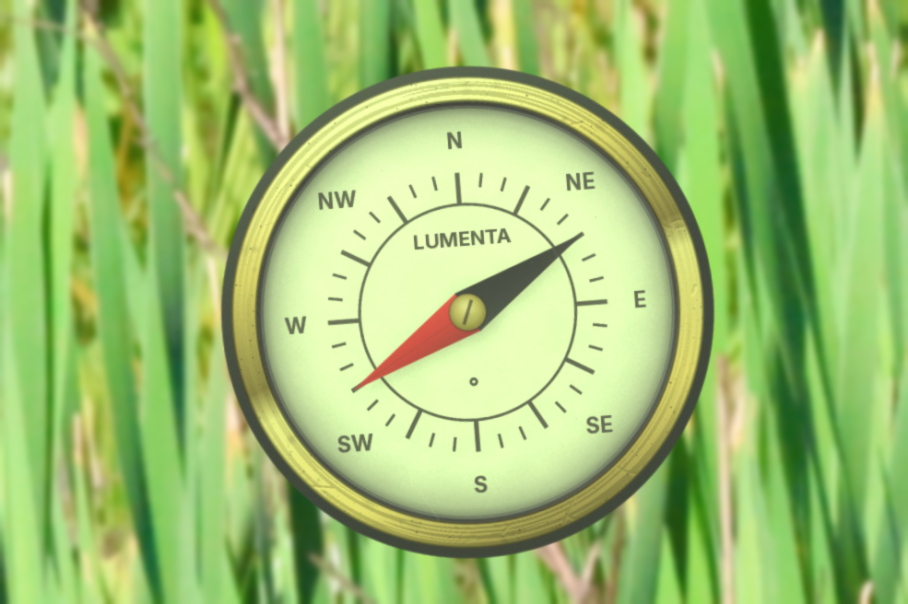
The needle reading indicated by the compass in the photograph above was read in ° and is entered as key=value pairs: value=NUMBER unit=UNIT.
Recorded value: value=240 unit=°
